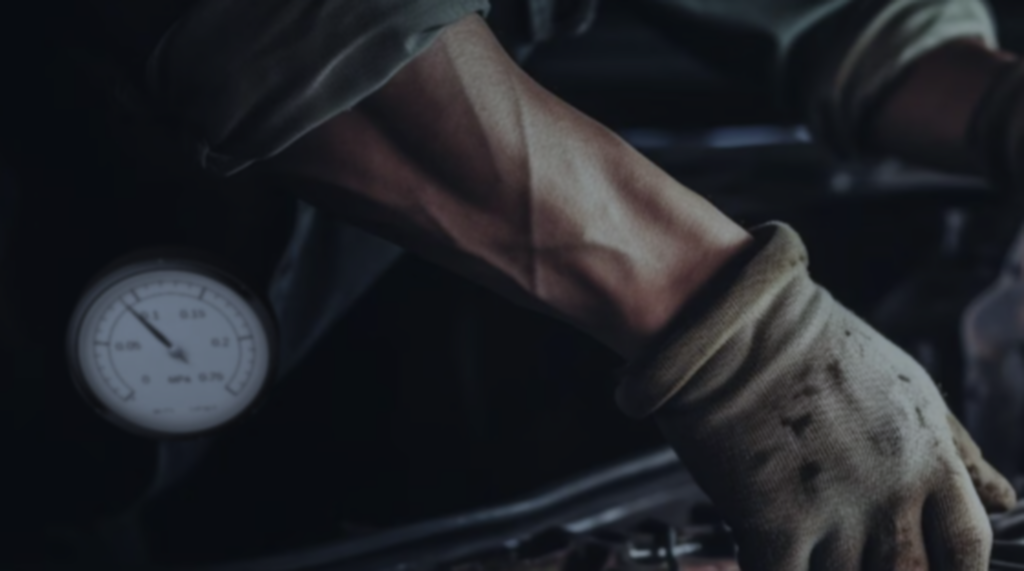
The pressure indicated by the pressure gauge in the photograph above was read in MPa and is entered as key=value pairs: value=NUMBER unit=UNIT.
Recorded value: value=0.09 unit=MPa
